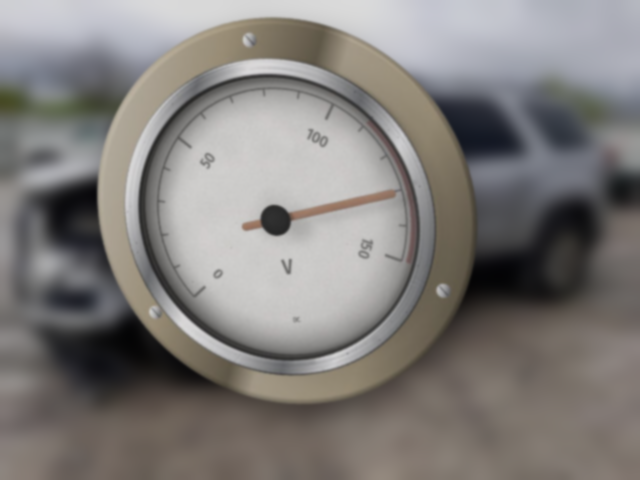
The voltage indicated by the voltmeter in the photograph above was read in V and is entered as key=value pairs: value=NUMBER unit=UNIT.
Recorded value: value=130 unit=V
